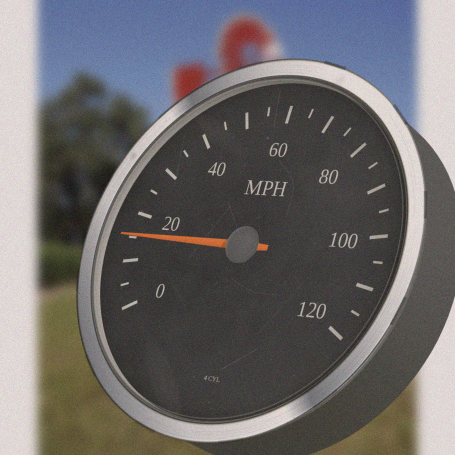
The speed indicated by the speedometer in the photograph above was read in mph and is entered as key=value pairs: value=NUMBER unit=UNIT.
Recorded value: value=15 unit=mph
